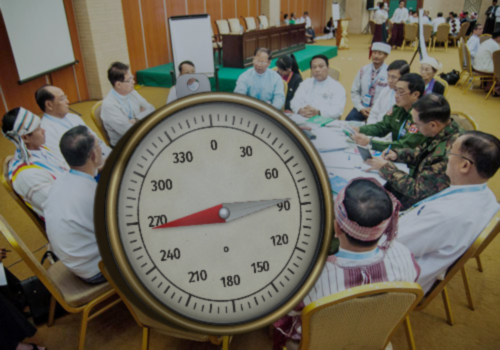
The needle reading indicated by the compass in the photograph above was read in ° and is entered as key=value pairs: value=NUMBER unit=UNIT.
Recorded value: value=265 unit=°
